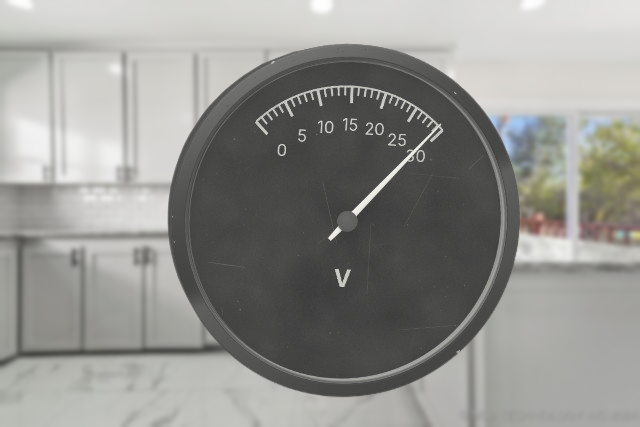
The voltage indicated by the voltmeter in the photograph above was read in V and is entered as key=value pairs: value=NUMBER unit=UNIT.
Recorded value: value=29 unit=V
